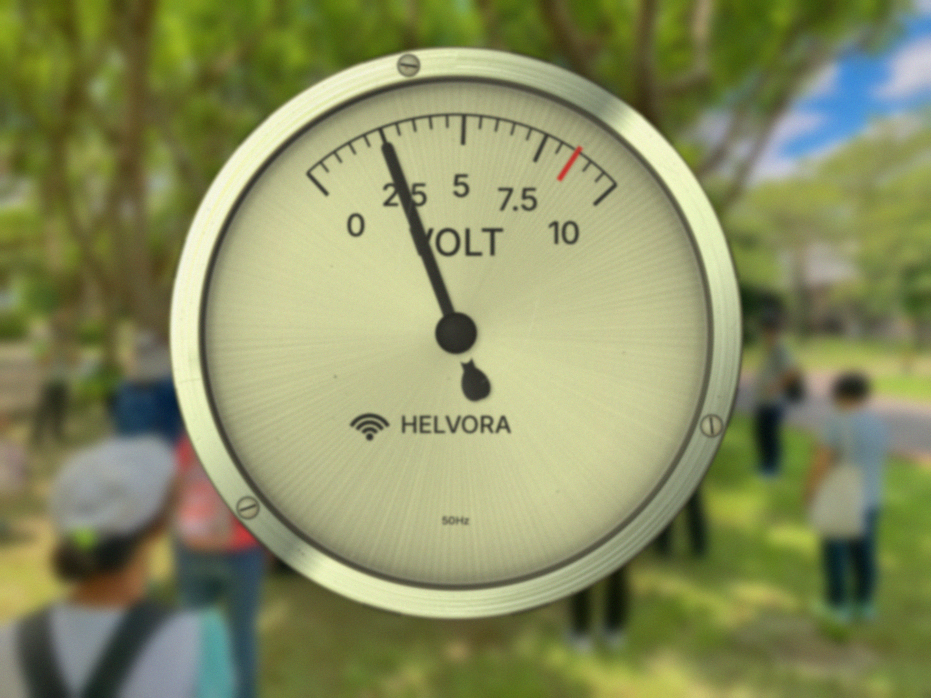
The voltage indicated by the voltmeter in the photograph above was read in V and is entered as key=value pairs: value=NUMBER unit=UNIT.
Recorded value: value=2.5 unit=V
